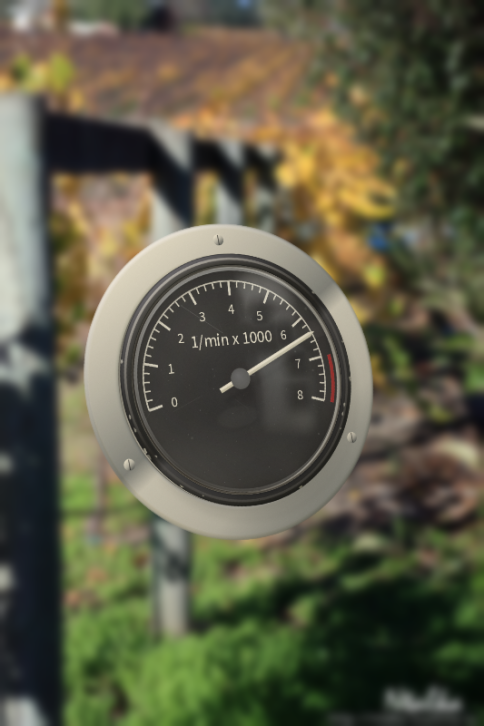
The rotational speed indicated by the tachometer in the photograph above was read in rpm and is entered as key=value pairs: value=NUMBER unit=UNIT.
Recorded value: value=6400 unit=rpm
